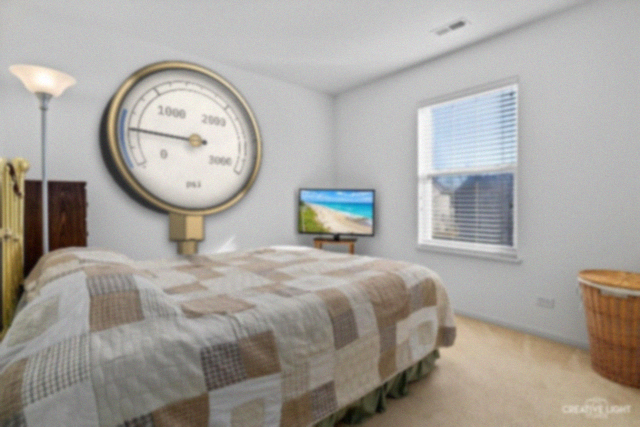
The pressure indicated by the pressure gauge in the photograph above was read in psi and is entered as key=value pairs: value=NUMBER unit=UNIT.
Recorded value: value=400 unit=psi
